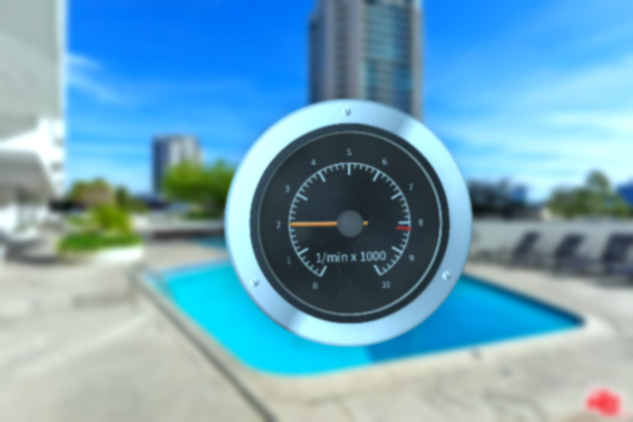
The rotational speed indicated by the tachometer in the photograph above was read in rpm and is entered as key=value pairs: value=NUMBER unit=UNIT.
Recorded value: value=2000 unit=rpm
